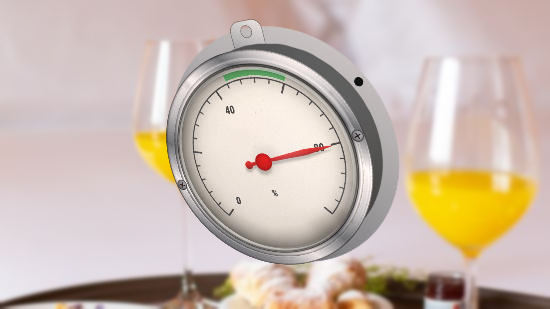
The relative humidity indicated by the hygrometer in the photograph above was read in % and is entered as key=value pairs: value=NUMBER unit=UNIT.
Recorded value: value=80 unit=%
